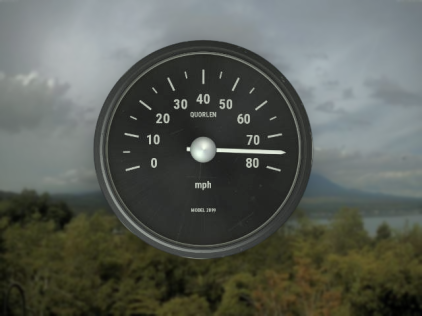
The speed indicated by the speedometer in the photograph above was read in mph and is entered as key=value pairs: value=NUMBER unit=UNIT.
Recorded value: value=75 unit=mph
